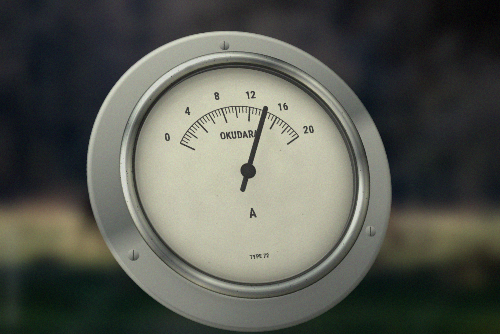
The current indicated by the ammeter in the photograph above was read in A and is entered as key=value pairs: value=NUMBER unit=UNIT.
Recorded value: value=14 unit=A
